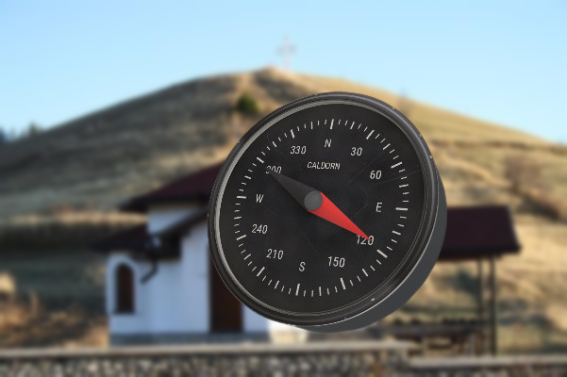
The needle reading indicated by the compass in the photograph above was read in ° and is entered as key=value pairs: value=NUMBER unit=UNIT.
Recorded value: value=117.5 unit=°
